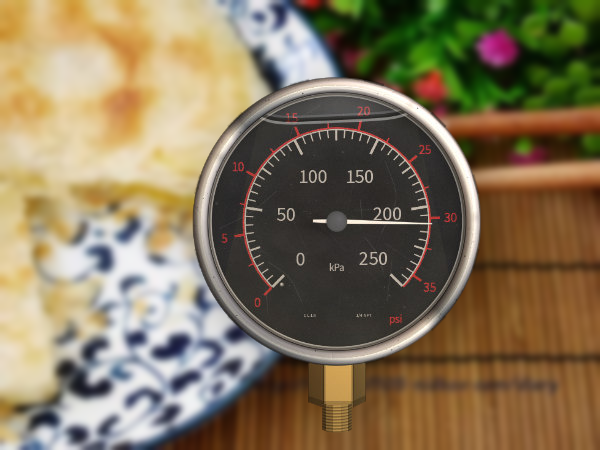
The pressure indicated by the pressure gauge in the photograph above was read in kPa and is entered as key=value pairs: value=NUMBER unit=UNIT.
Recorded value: value=210 unit=kPa
